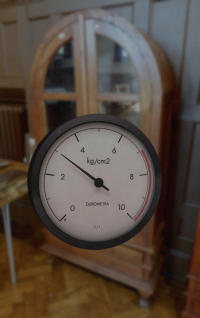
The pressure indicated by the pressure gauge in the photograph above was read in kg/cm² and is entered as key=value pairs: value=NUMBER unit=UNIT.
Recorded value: value=3 unit=kg/cm²
